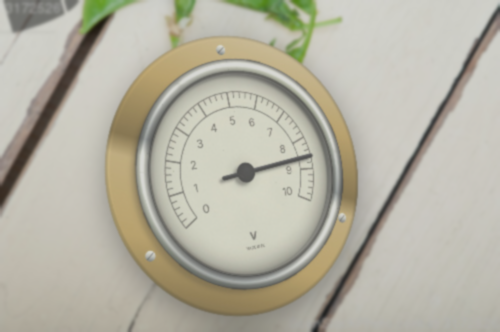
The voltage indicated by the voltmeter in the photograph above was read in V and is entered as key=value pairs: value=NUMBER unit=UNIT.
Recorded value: value=8.6 unit=V
